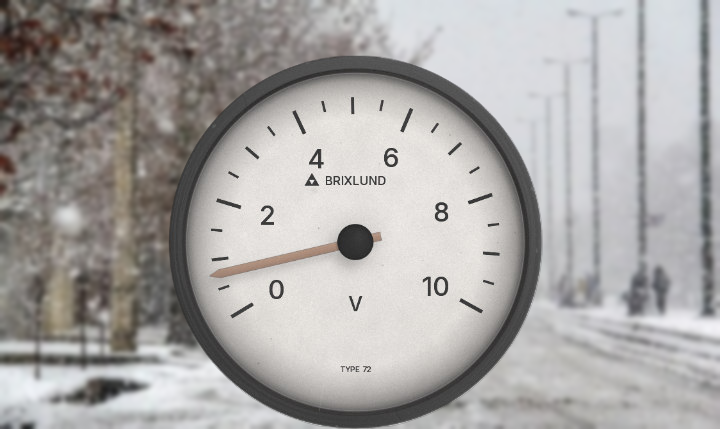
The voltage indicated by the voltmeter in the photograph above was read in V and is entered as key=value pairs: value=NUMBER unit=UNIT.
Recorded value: value=0.75 unit=V
